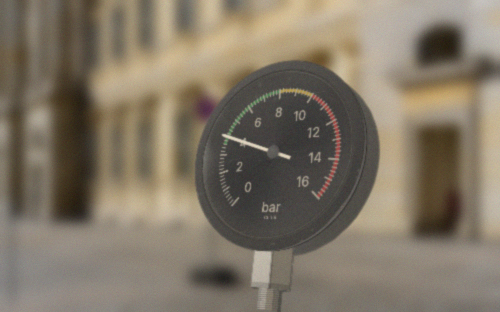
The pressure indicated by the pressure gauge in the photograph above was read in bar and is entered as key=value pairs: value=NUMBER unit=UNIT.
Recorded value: value=4 unit=bar
